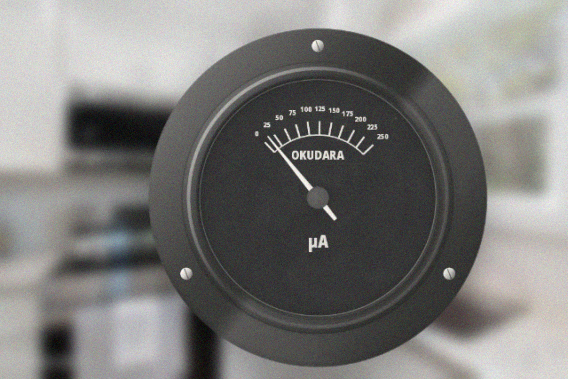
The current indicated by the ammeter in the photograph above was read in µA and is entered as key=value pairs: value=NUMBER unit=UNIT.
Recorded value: value=12.5 unit=µA
